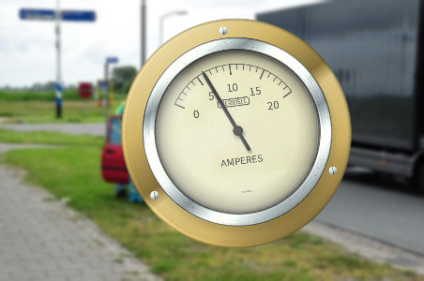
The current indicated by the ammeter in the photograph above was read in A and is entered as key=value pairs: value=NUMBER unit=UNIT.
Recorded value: value=6 unit=A
